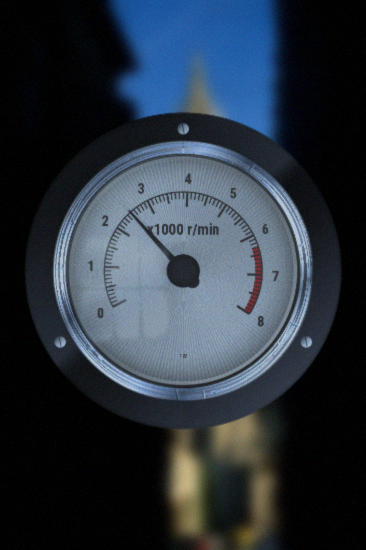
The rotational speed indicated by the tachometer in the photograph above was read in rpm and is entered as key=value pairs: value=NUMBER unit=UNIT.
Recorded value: value=2500 unit=rpm
